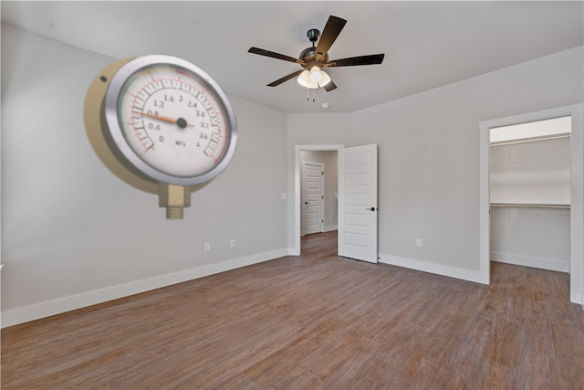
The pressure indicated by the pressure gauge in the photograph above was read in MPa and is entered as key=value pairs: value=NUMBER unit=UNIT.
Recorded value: value=0.7 unit=MPa
